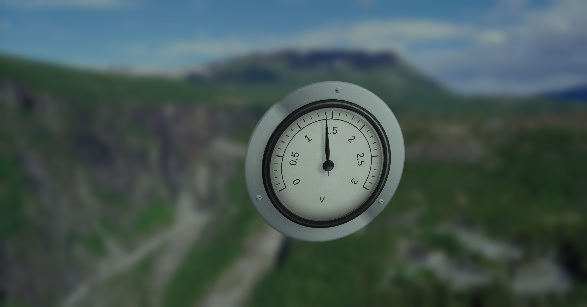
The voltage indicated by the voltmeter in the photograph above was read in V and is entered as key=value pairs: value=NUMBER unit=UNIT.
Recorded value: value=1.4 unit=V
